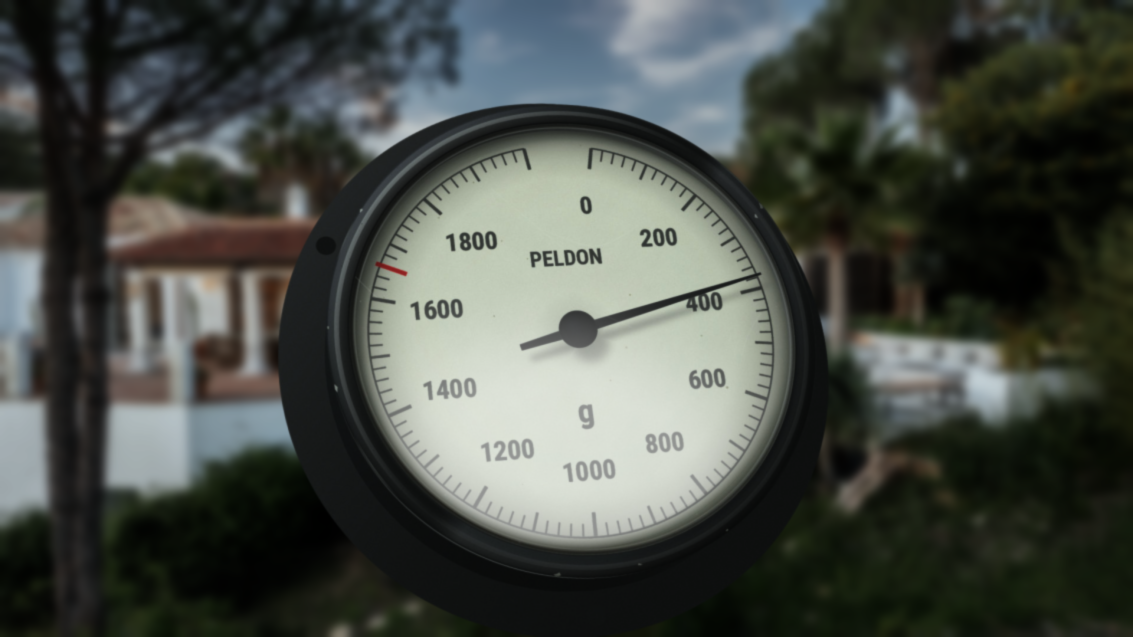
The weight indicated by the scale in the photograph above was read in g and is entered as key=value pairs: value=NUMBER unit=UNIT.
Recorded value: value=380 unit=g
